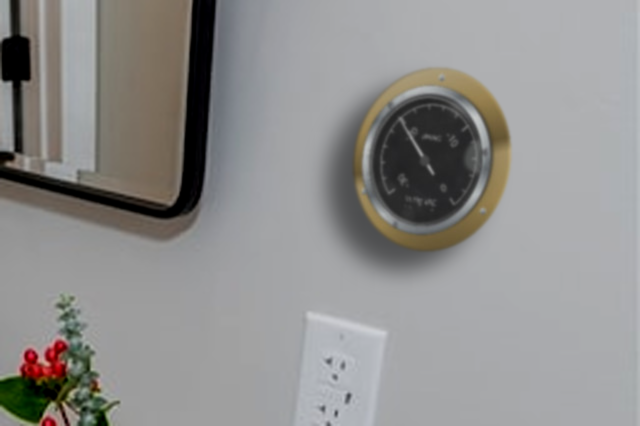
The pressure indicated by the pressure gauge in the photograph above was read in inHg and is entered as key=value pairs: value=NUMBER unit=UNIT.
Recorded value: value=-20 unit=inHg
